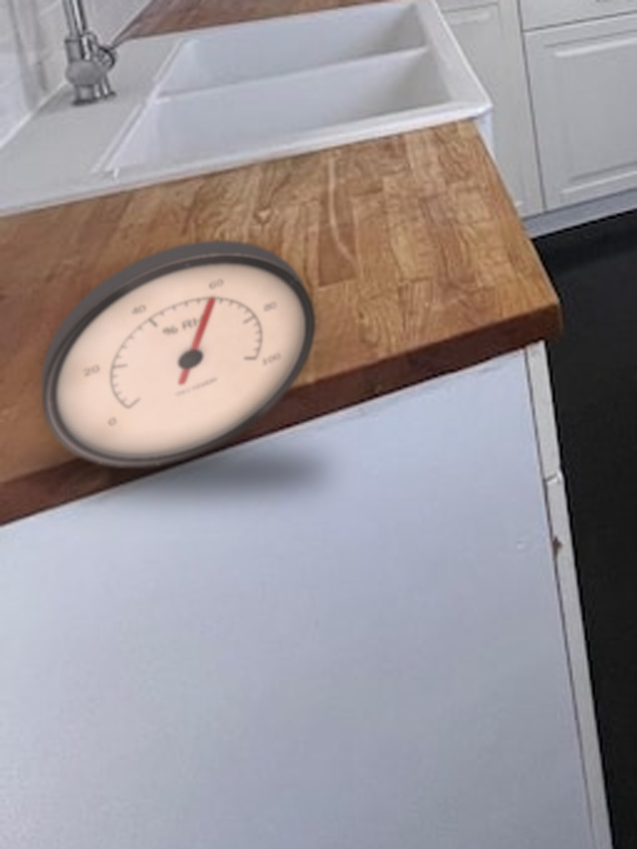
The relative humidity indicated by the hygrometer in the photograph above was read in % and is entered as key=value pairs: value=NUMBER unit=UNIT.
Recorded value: value=60 unit=%
